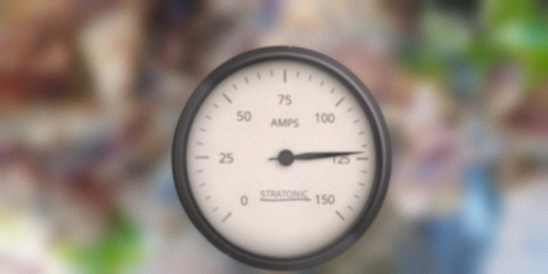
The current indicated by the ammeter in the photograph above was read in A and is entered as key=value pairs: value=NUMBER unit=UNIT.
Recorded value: value=122.5 unit=A
